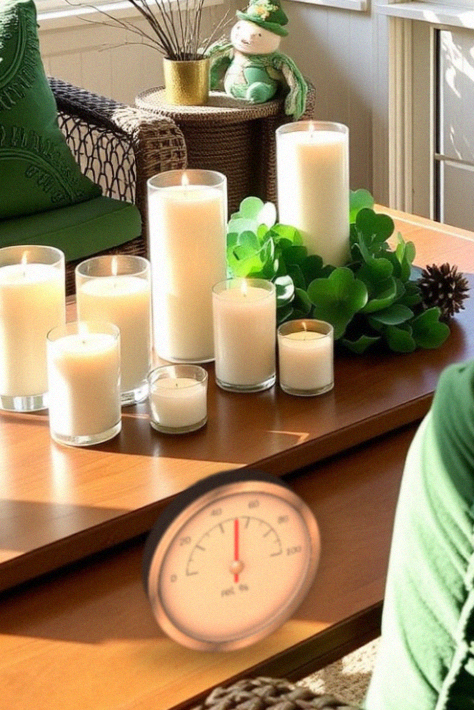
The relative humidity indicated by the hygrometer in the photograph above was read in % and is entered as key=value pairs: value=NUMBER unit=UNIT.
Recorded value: value=50 unit=%
